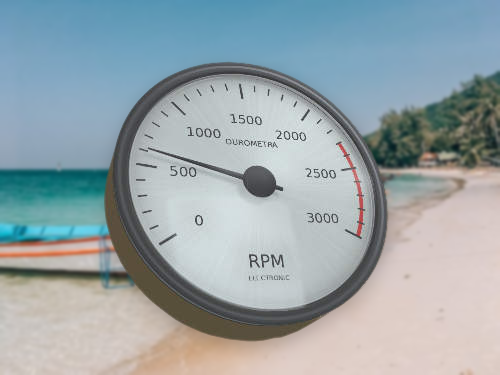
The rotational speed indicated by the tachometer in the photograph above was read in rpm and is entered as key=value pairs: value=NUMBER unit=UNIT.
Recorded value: value=600 unit=rpm
